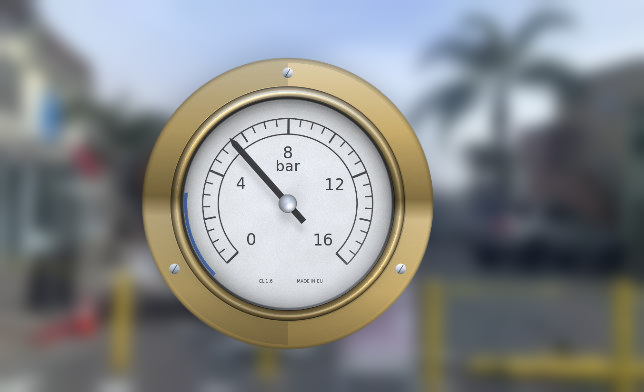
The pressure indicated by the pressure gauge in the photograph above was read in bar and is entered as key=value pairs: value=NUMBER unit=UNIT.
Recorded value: value=5.5 unit=bar
